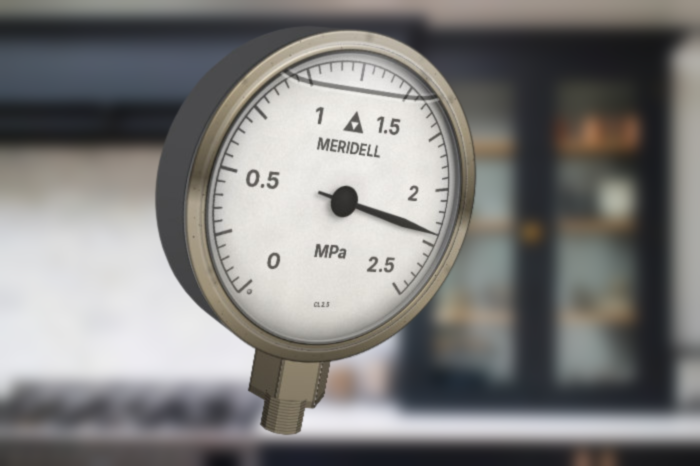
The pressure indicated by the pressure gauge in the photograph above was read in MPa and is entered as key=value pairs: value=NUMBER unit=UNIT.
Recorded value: value=2.2 unit=MPa
